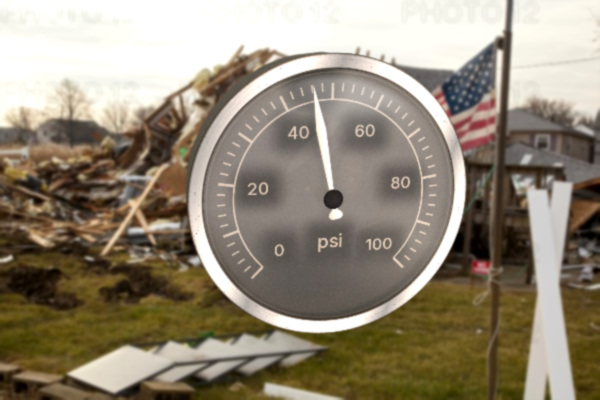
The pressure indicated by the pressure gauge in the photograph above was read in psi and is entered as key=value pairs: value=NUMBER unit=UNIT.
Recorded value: value=46 unit=psi
